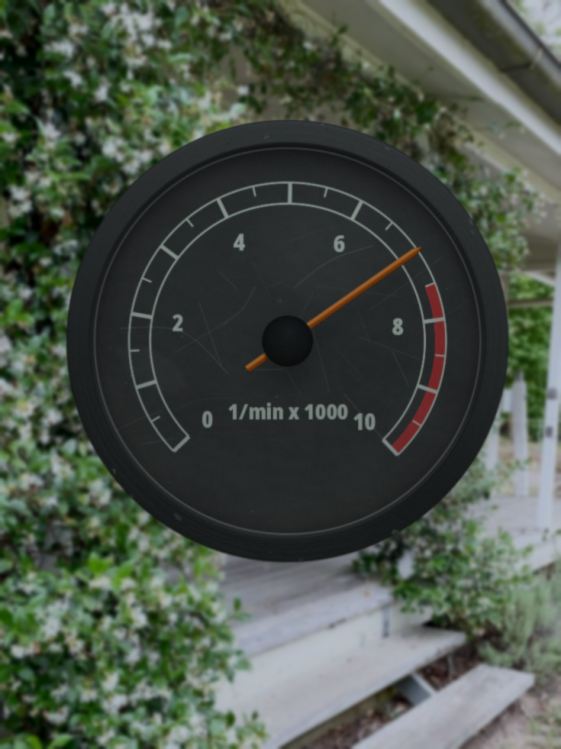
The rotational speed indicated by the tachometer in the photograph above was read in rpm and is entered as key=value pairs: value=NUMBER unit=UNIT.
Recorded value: value=7000 unit=rpm
